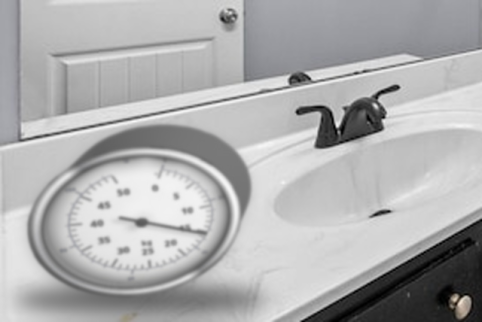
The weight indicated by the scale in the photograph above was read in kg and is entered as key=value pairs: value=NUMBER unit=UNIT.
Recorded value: value=15 unit=kg
